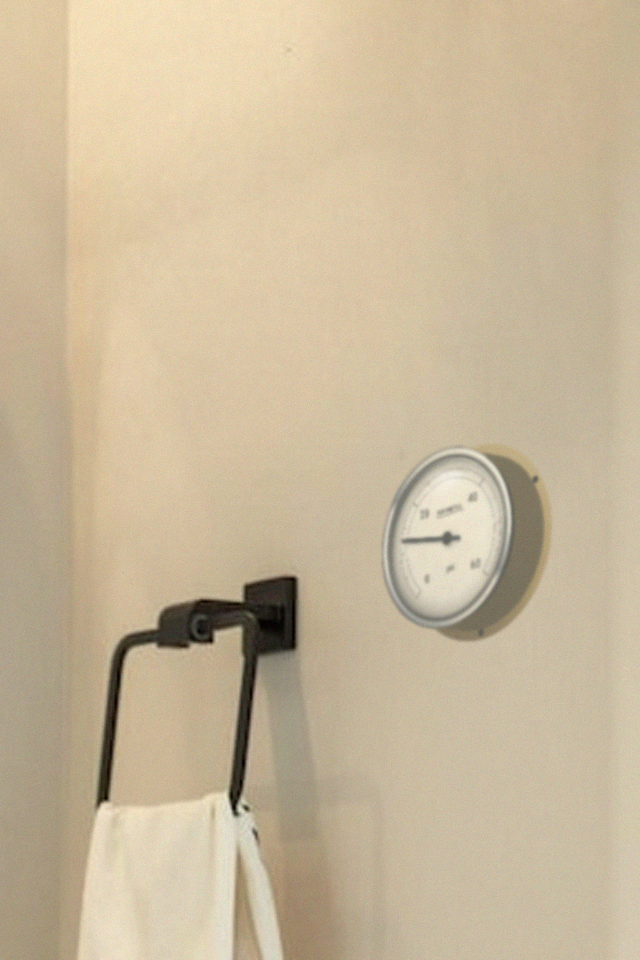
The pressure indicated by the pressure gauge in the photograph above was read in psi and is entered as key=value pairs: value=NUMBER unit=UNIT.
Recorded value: value=12.5 unit=psi
